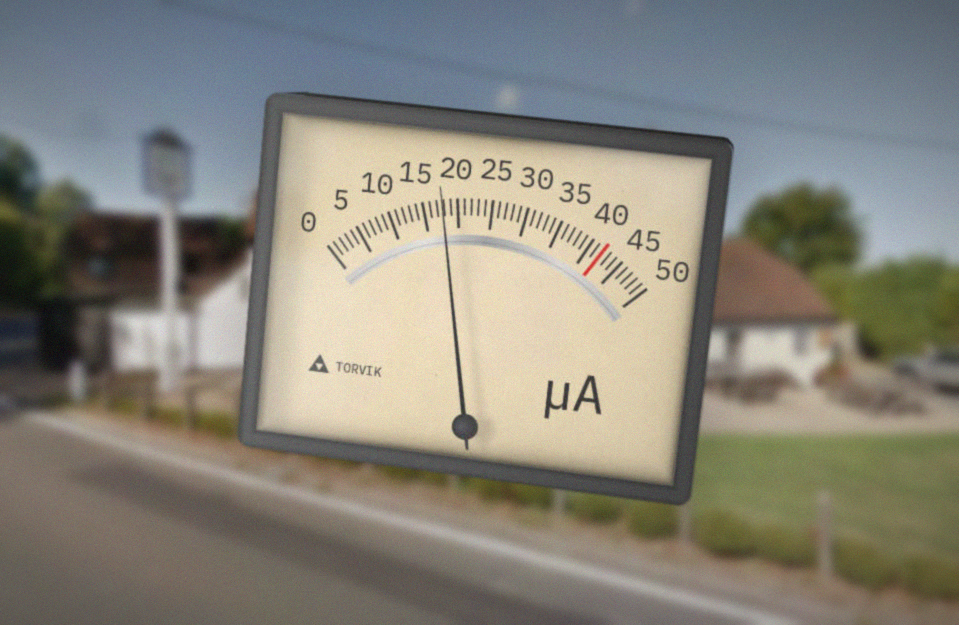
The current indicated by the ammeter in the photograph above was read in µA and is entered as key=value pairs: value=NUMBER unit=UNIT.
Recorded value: value=18 unit=µA
